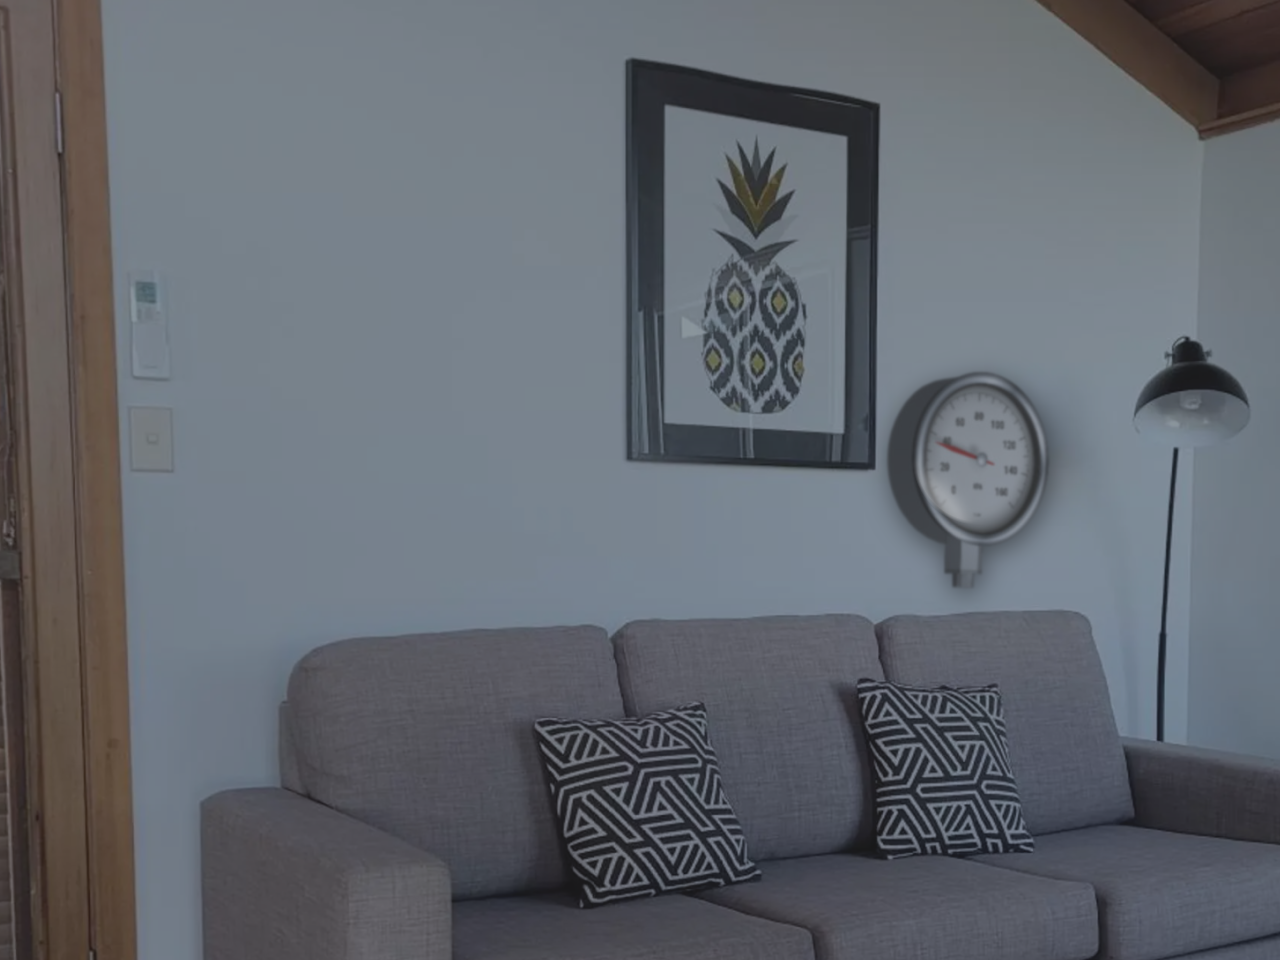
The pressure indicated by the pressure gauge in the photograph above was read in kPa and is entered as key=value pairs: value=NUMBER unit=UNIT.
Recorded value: value=35 unit=kPa
